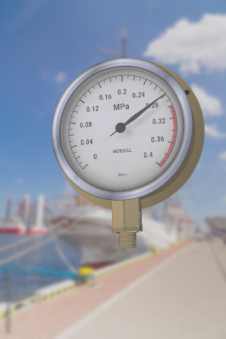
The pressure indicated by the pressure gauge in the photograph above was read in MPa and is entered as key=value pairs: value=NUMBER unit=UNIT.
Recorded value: value=0.28 unit=MPa
